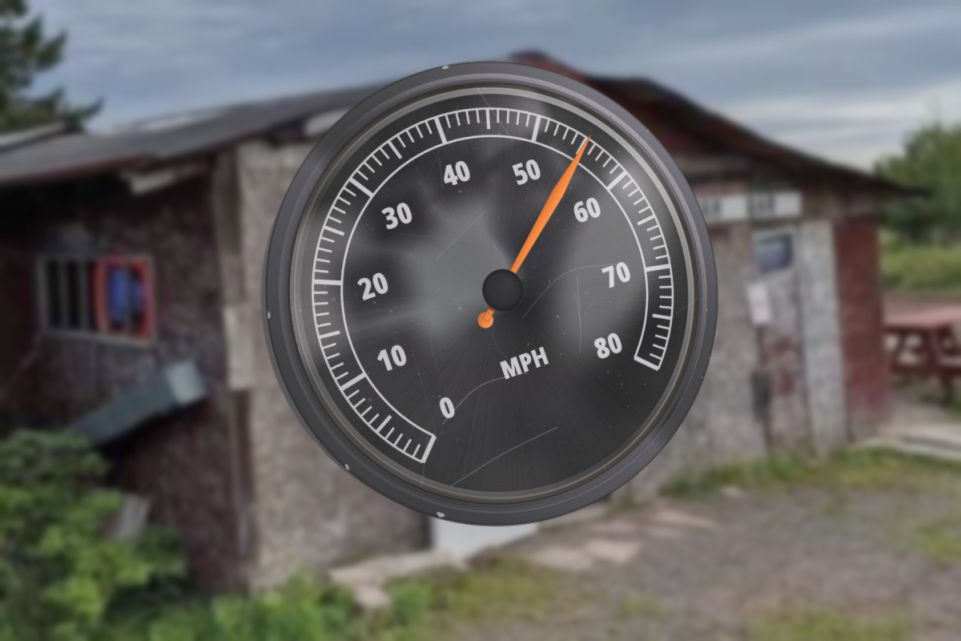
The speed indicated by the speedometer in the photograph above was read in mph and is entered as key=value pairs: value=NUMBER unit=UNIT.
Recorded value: value=55 unit=mph
